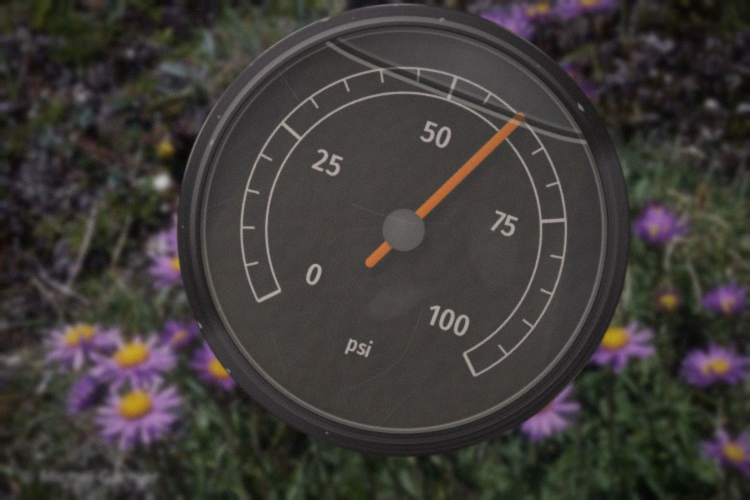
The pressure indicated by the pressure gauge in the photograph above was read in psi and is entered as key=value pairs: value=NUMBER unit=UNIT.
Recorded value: value=60 unit=psi
